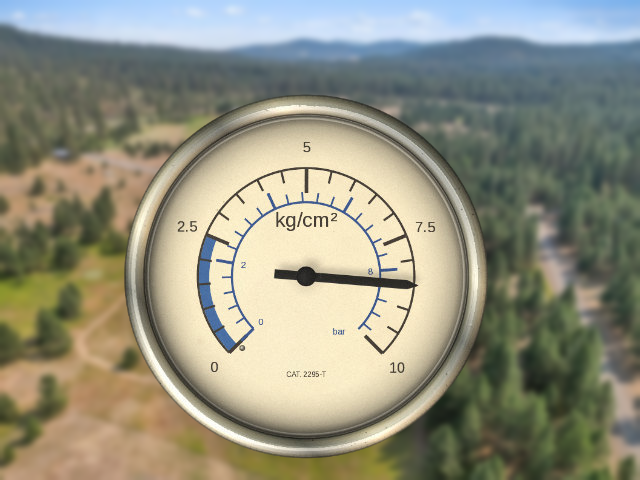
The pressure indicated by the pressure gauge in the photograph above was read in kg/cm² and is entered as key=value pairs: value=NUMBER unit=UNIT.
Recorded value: value=8.5 unit=kg/cm²
